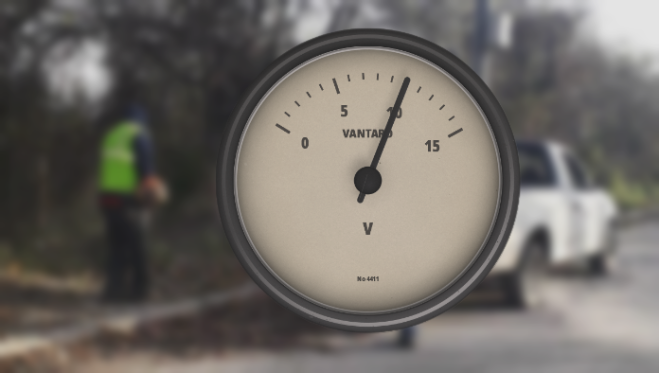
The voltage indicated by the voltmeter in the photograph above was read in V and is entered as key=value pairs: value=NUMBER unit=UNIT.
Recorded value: value=10 unit=V
